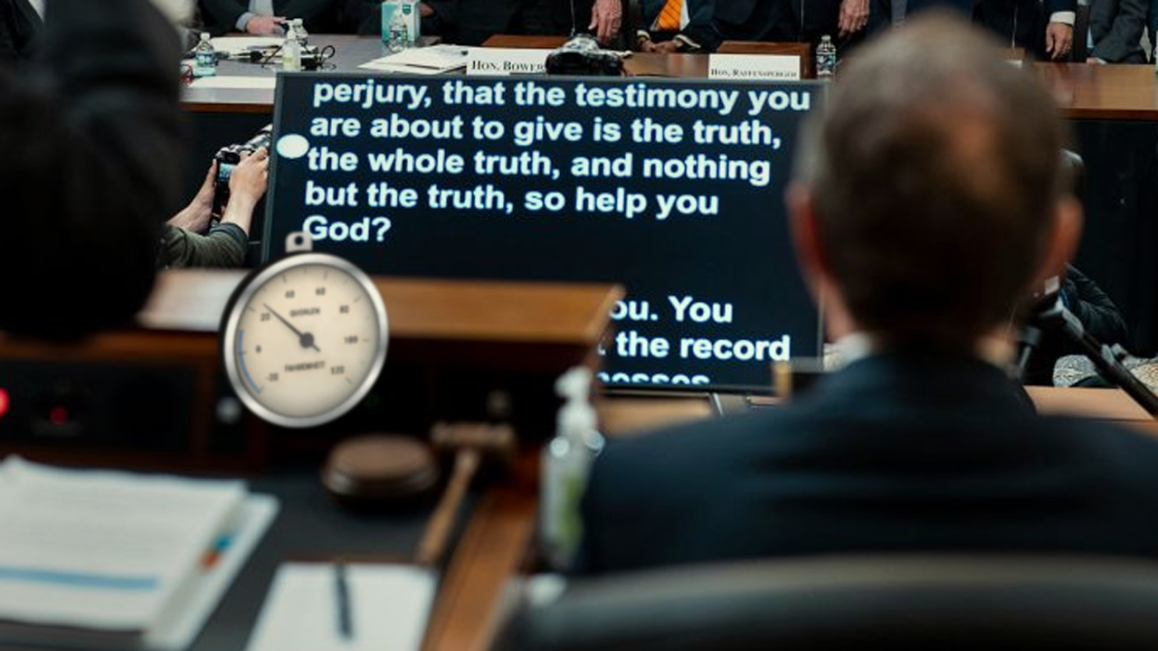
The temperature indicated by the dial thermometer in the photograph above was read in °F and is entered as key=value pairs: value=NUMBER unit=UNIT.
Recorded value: value=25 unit=°F
